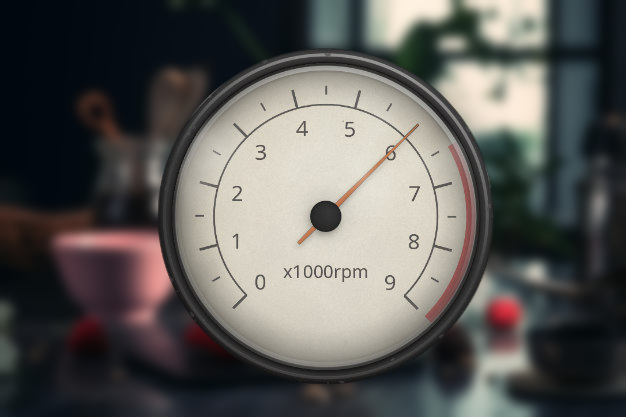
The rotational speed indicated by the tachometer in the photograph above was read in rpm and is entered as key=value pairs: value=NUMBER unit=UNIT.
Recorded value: value=6000 unit=rpm
